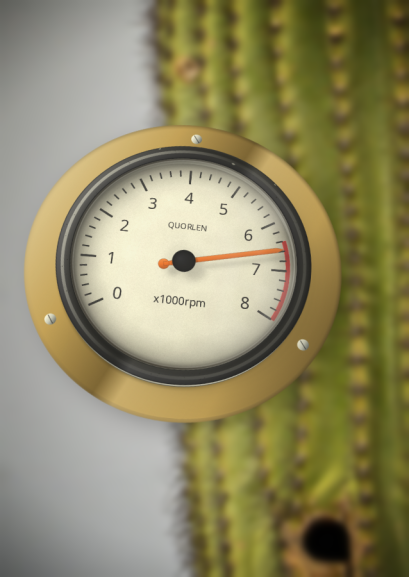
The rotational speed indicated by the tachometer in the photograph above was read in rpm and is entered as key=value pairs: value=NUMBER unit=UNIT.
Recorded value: value=6600 unit=rpm
